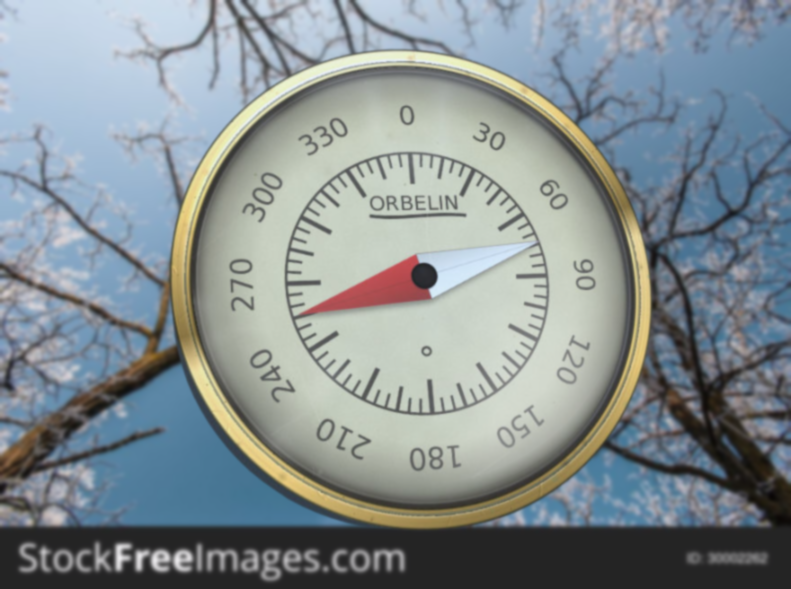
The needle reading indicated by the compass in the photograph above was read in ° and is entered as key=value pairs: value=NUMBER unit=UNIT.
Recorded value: value=255 unit=°
